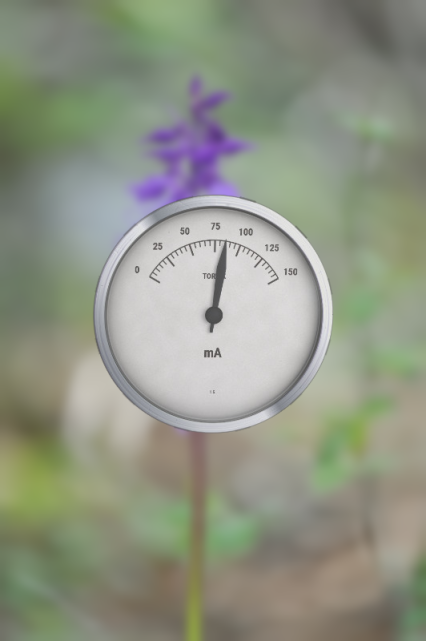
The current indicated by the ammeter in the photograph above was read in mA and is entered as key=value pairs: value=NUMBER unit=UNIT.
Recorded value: value=85 unit=mA
